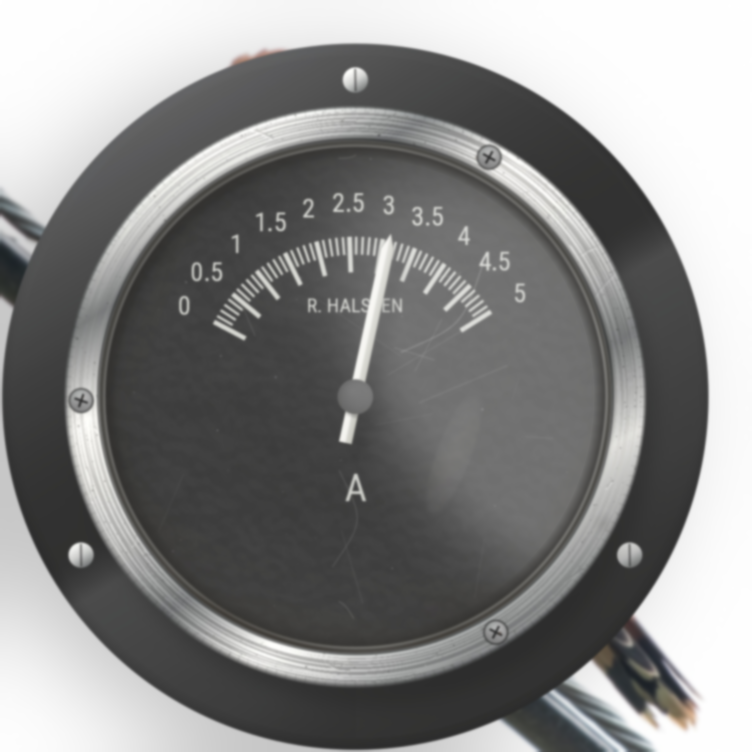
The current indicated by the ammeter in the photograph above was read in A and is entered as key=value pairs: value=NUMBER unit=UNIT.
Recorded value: value=3.1 unit=A
